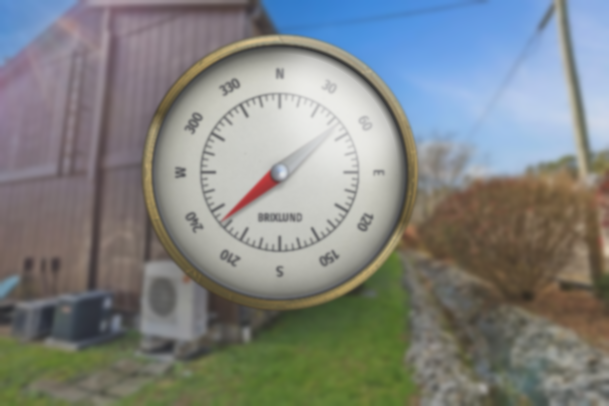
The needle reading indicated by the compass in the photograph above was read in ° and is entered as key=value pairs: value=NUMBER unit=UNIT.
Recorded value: value=230 unit=°
